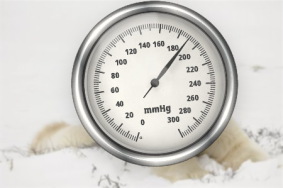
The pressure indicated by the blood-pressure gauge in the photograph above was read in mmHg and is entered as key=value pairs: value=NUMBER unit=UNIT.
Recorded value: value=190 unit=mmHg
